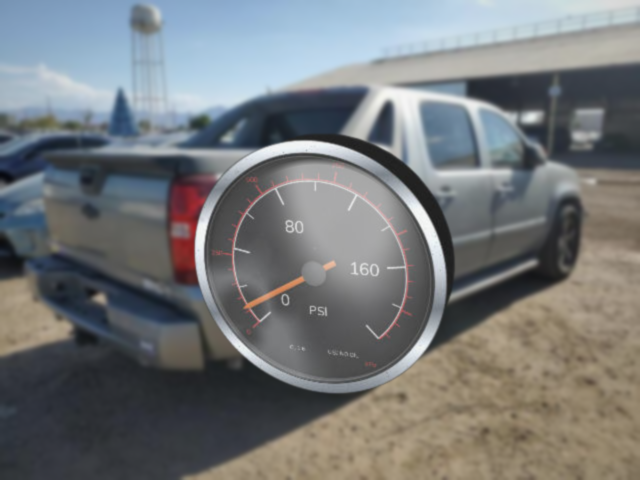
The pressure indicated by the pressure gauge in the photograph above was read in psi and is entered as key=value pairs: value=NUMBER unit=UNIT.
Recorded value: value=10 unit=psi
